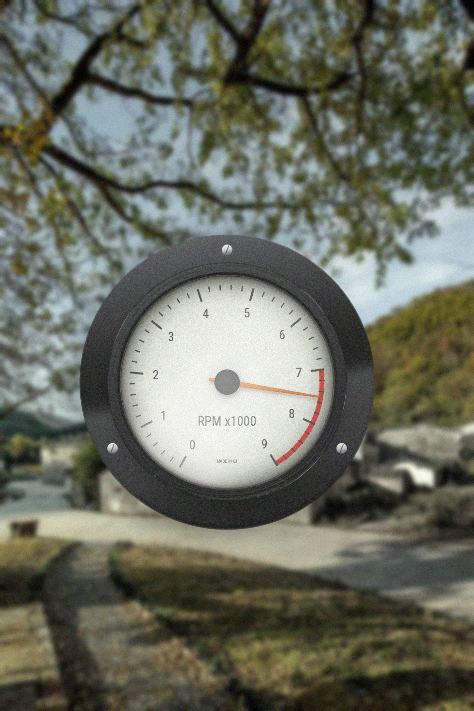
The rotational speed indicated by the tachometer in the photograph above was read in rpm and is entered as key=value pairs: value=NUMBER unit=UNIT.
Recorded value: value=7500 unit=rpm
